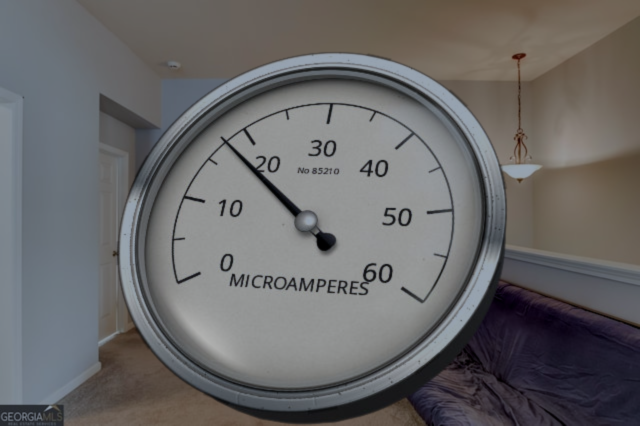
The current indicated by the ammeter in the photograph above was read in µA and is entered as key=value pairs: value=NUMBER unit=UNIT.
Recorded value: value=17.5 unit=µA
